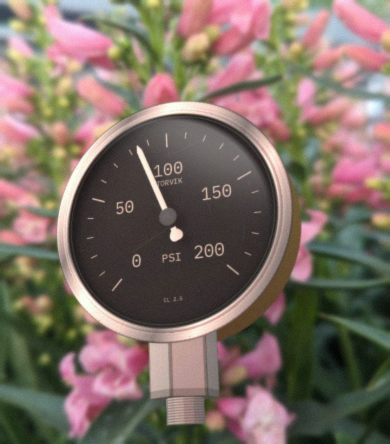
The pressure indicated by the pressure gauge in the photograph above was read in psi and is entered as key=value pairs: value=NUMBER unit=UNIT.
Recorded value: value=85 unit=psi
